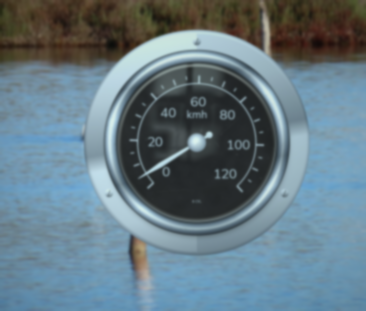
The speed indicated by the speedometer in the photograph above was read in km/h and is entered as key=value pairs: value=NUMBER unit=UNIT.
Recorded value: value=5 unit=km/h
